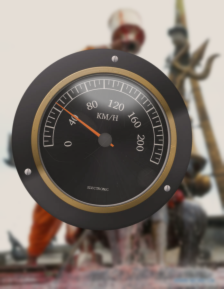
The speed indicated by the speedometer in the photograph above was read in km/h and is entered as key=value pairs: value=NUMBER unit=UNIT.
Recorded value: value=45 unit=km/h
